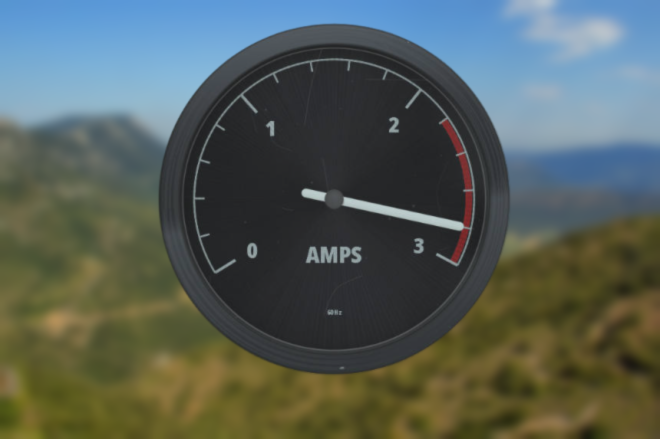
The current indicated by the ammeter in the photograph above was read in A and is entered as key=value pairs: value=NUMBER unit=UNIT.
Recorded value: value=2.8 unit=A
